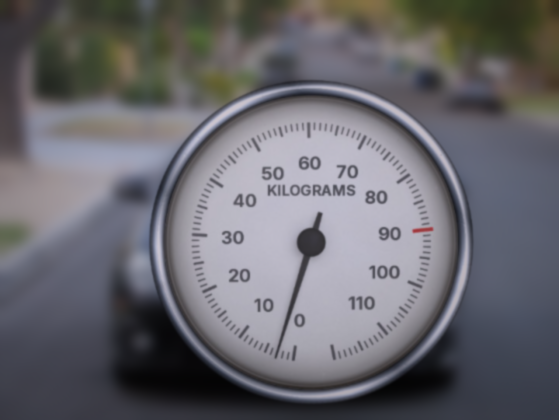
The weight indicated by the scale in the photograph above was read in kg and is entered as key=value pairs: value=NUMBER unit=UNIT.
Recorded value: value=3 unit=kg
